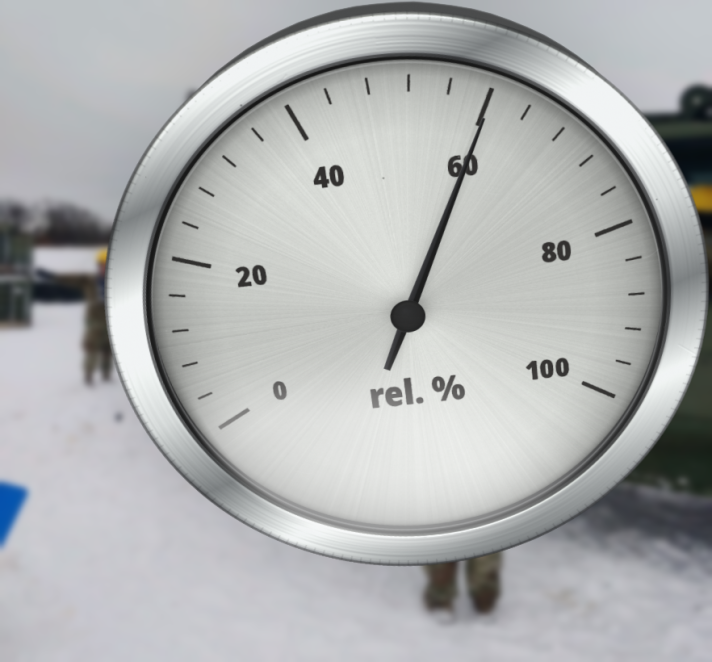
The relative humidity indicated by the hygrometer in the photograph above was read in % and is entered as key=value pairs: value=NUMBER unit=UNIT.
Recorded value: value=60 unit=%
